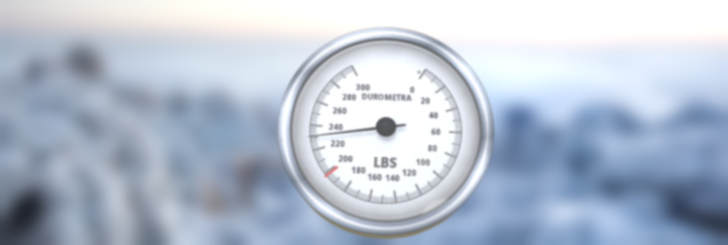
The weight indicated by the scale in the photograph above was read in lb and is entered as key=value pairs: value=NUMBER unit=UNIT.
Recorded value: value=230 unit=lb
